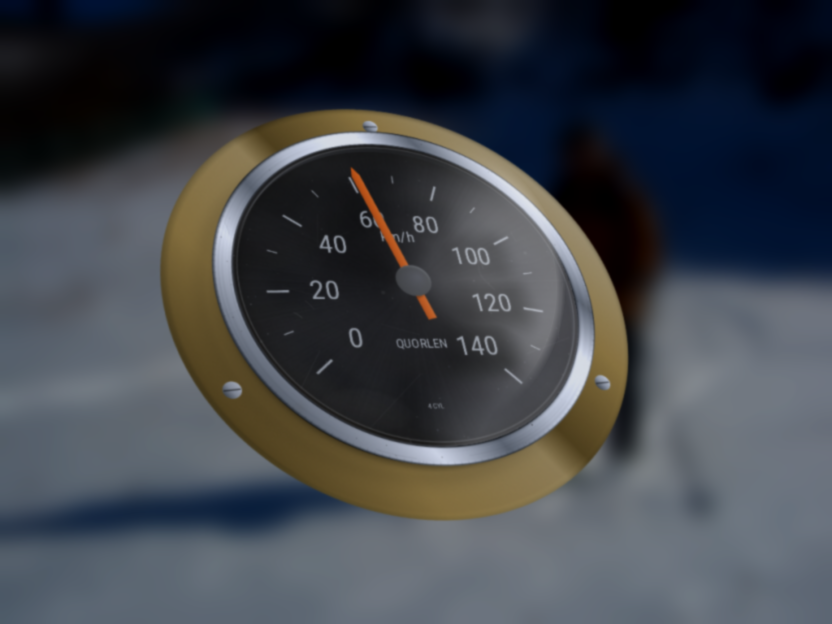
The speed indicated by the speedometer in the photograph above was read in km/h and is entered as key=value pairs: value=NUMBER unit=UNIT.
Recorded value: value=60 unit=km/h
